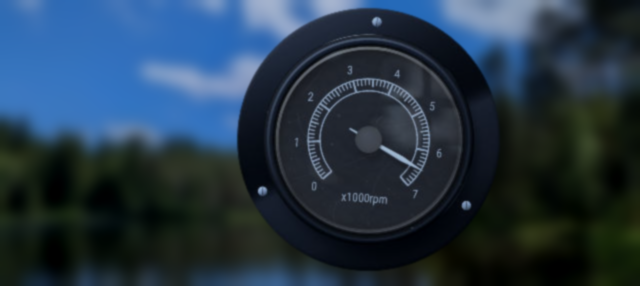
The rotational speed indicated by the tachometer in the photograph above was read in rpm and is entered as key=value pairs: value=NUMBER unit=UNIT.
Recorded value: value=6500 unit=rpm
